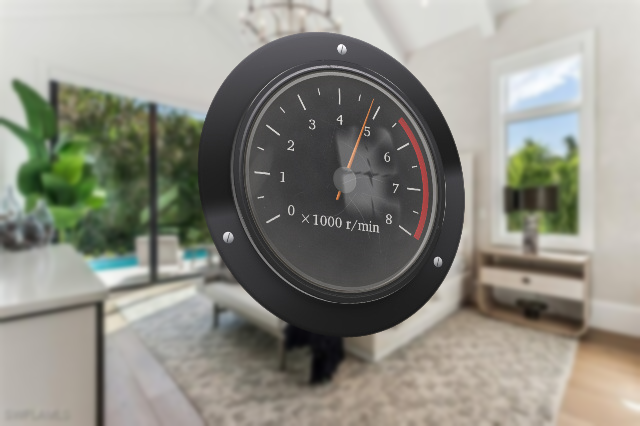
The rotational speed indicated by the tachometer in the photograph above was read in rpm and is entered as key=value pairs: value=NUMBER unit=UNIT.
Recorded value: value=4750 unit=rpm
